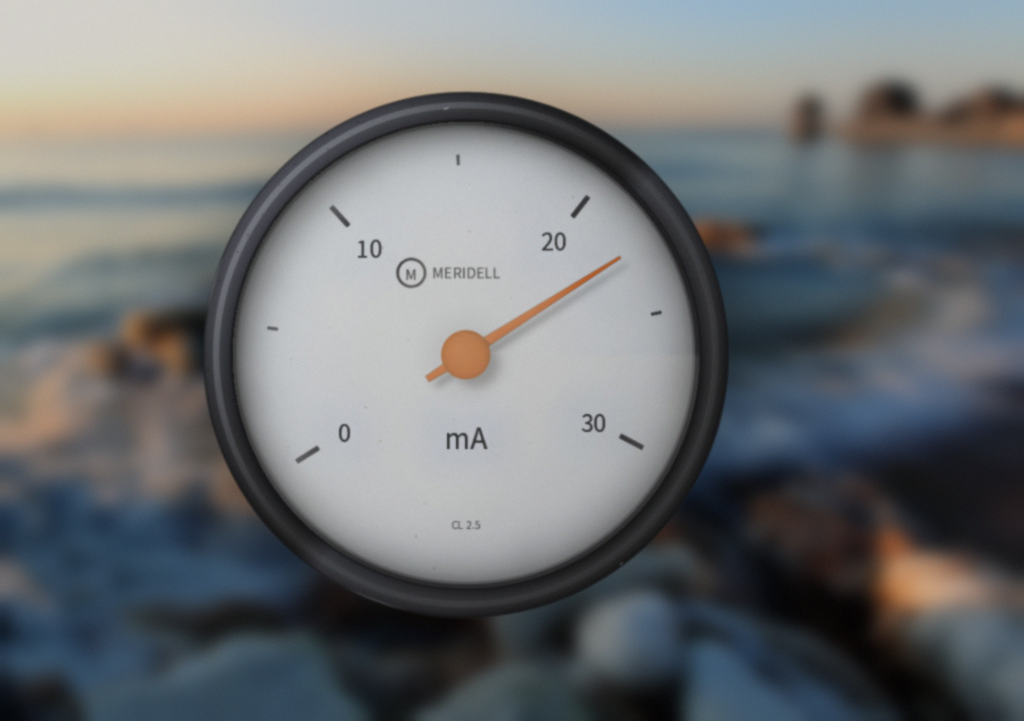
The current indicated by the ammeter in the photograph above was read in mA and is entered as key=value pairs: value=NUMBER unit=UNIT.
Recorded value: value=22.5 unit=mA
